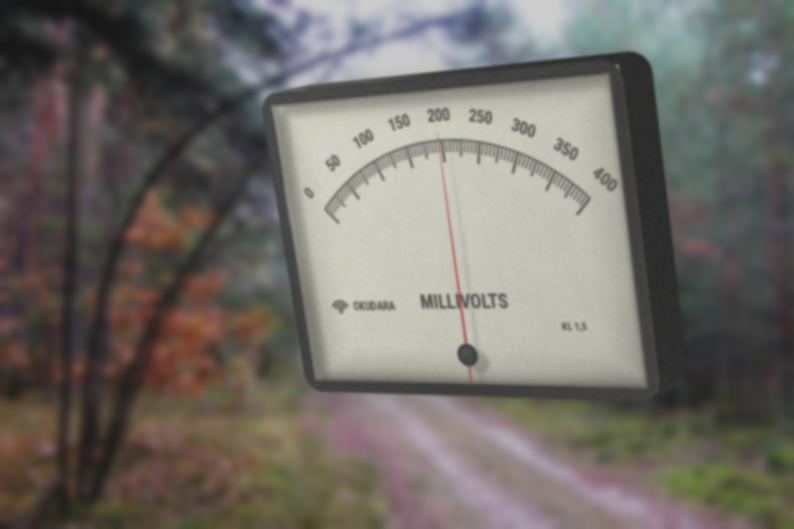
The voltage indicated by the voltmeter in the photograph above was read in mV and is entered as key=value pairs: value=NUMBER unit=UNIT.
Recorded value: value=200 unit=mV
